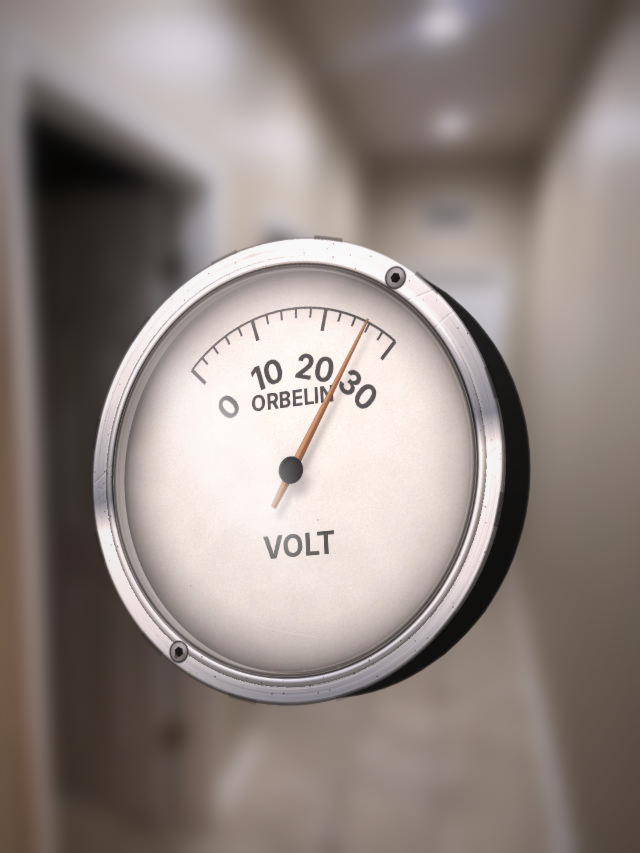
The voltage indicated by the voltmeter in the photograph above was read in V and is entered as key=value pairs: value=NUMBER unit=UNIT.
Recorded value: value=26 unit=V
